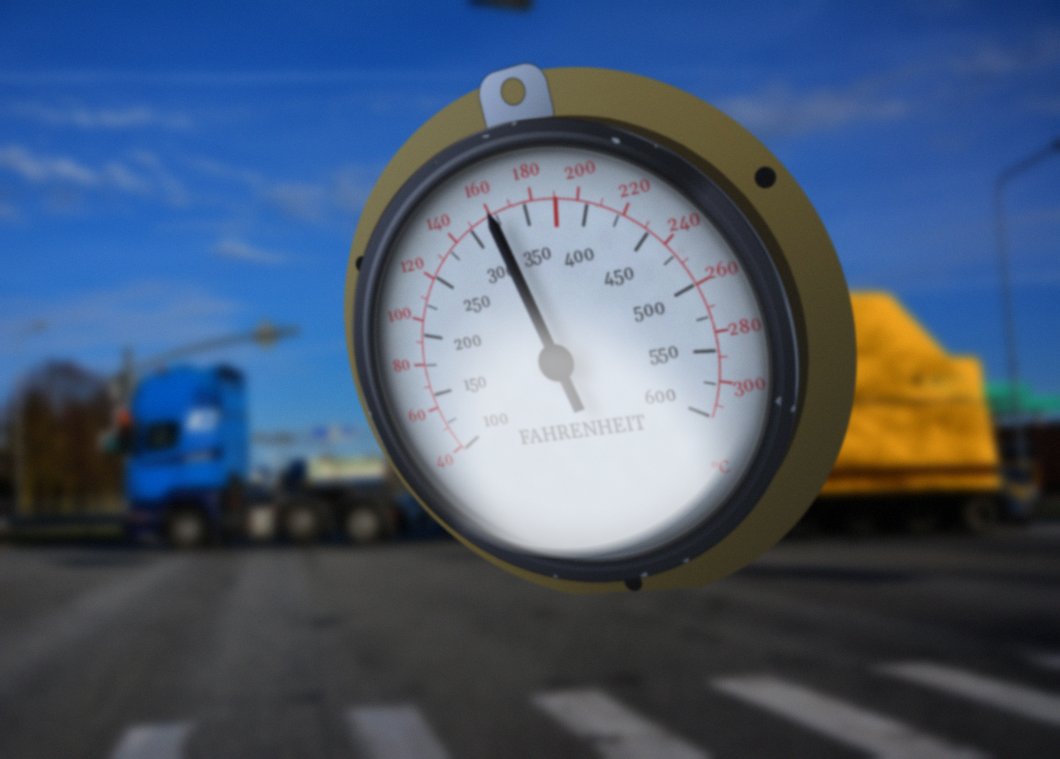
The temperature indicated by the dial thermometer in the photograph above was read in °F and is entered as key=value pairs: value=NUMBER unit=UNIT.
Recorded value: value=325 unit=°F
